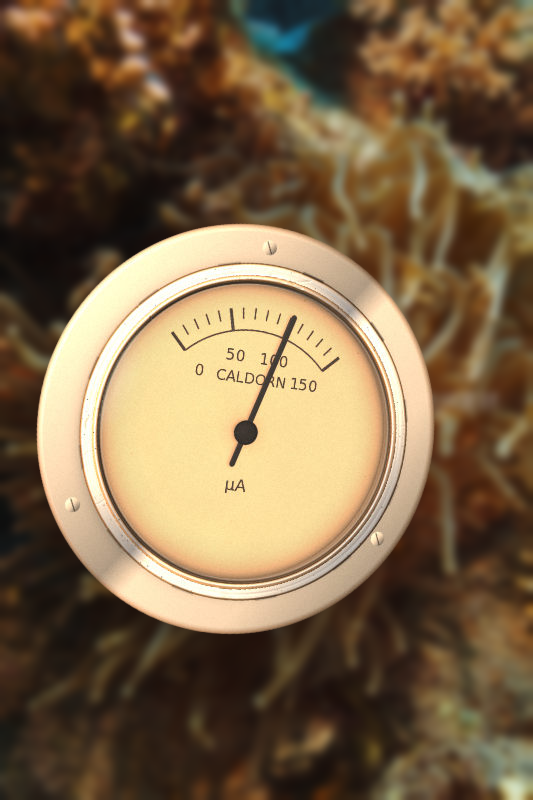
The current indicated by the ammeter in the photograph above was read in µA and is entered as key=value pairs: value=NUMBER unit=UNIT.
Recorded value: value=100 unit=µA
